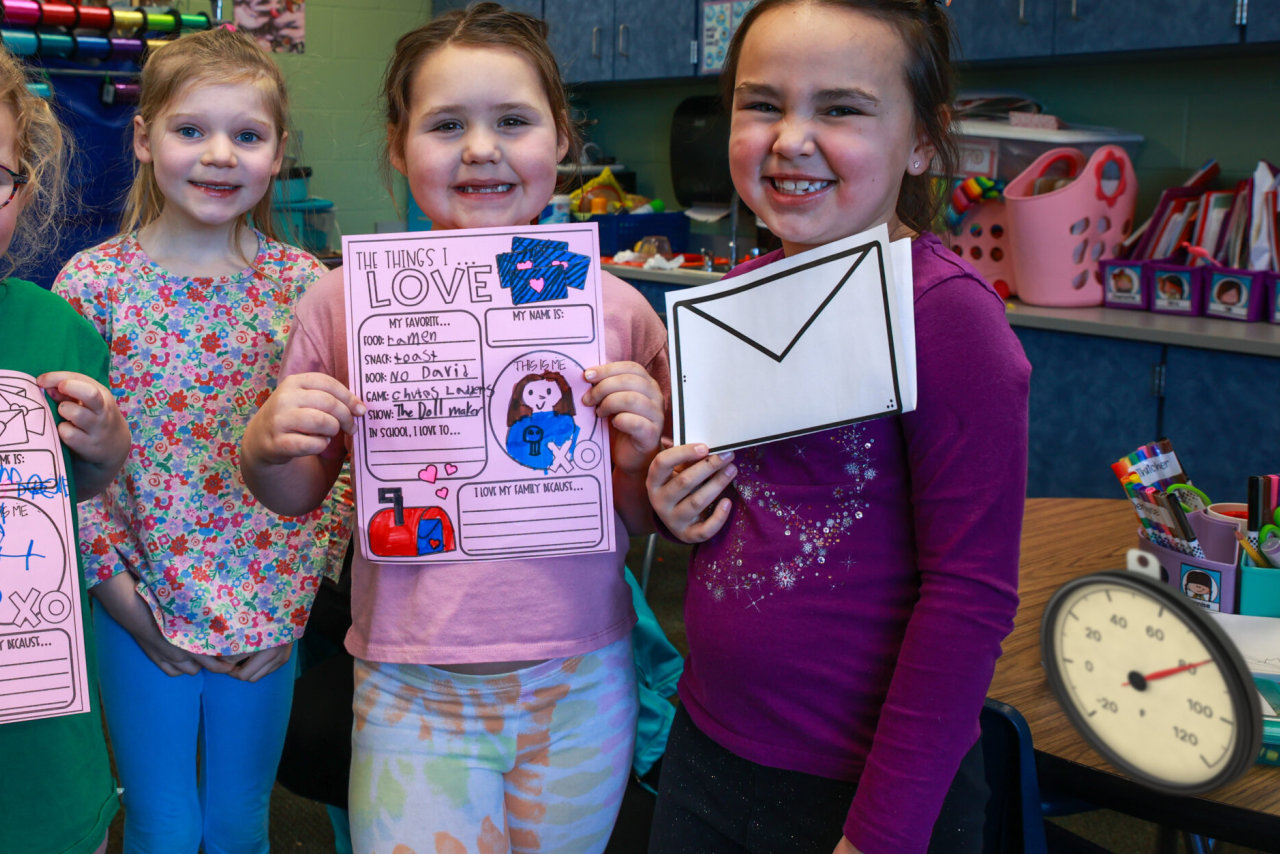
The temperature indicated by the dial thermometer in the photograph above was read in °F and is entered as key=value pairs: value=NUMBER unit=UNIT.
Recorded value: value=80 unit=°F
